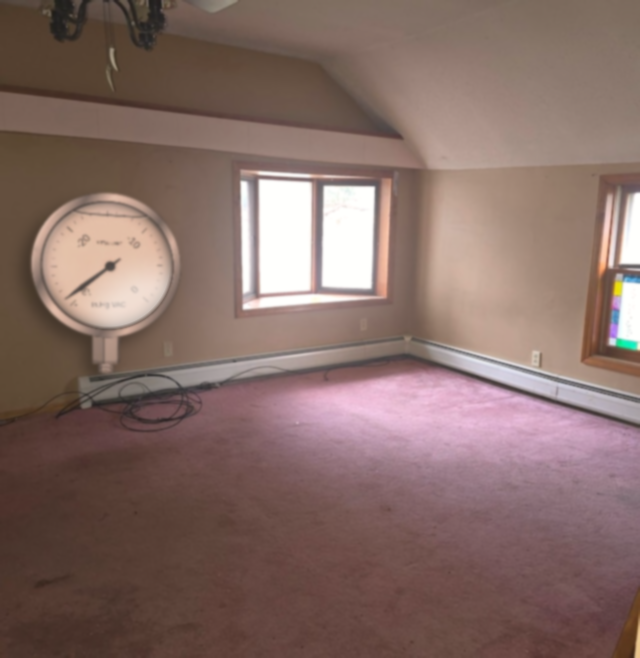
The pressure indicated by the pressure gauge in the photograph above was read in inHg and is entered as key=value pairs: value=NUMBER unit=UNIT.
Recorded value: value=-29 unit=inHg
